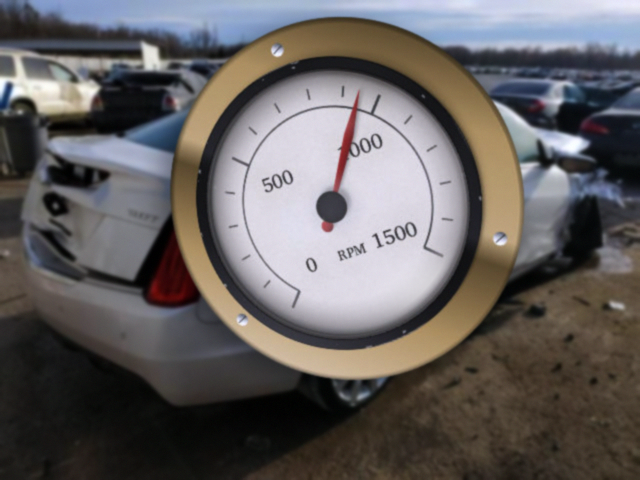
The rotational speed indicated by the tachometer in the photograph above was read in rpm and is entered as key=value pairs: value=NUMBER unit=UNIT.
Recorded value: value=950 unit=rpm
